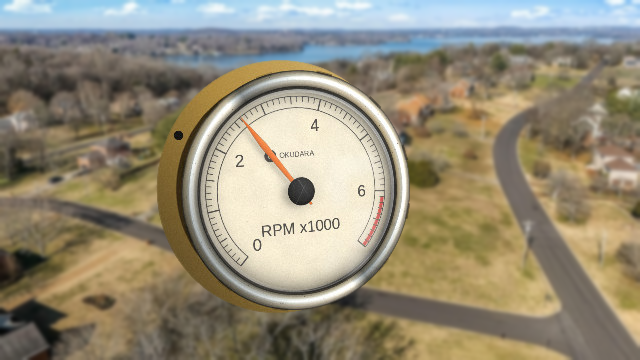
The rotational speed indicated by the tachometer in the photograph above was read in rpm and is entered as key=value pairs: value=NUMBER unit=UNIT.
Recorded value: value=2600 unit=rpm
